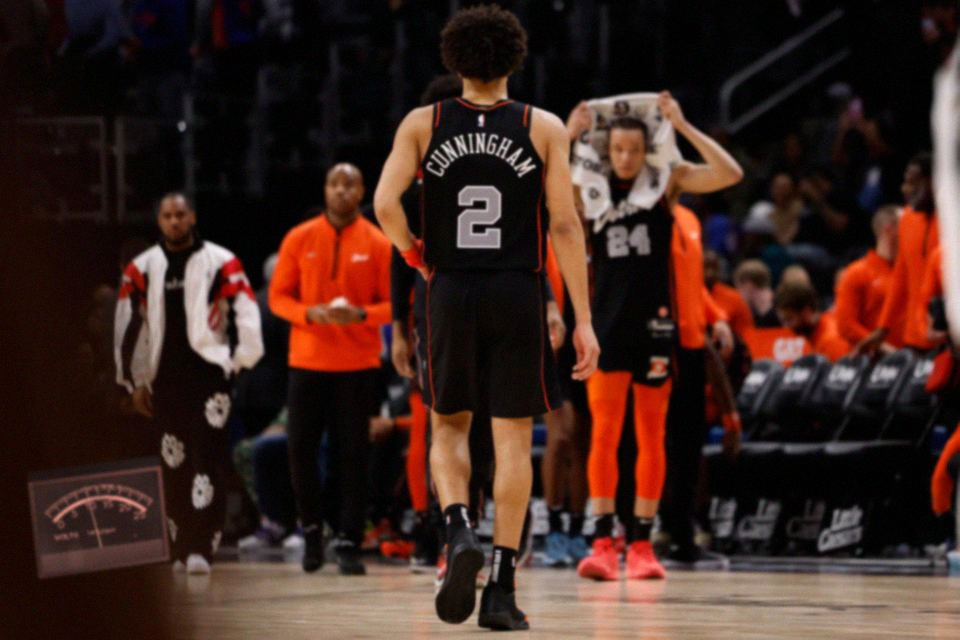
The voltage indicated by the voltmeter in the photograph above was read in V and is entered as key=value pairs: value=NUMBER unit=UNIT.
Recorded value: value=10 unit=V
